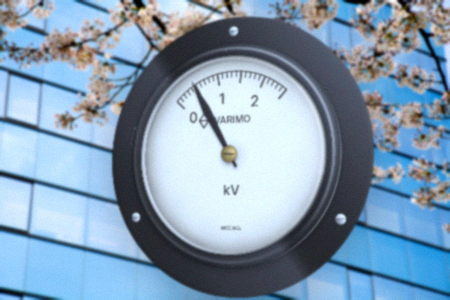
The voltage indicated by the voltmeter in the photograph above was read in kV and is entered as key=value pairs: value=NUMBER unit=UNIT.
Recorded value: value=0.5 unit=kV
